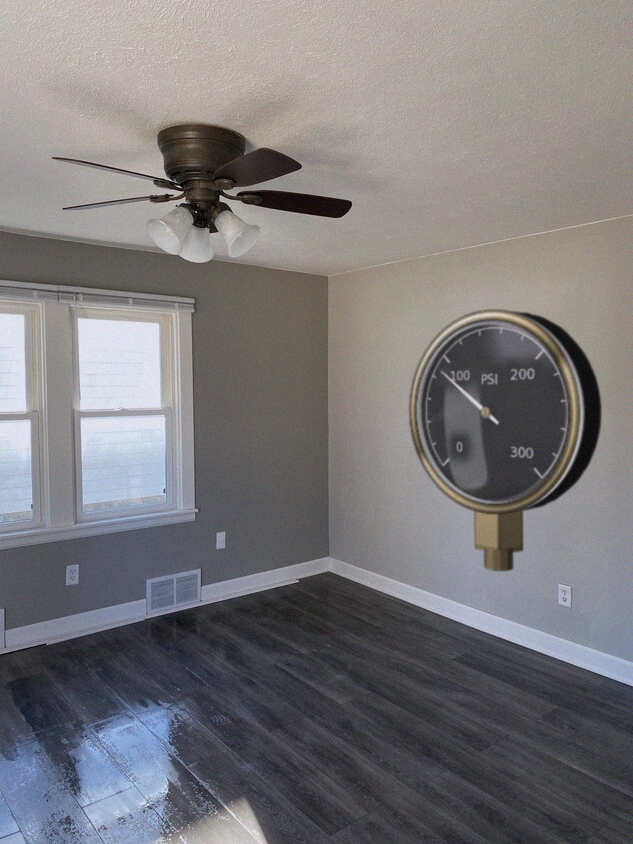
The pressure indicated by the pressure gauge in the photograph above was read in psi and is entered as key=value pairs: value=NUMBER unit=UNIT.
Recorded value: value=90 unit=psi
